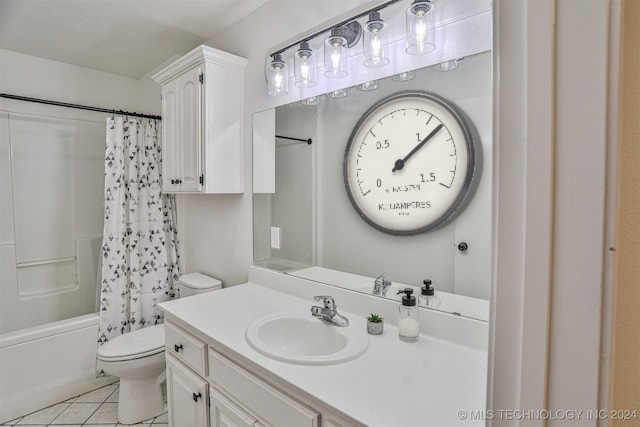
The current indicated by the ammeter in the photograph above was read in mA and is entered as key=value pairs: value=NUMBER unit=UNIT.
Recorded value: value=1.1 unit=mA
